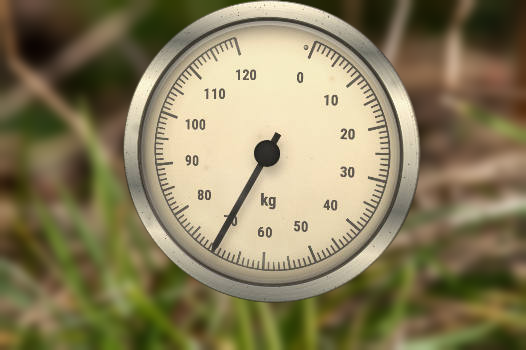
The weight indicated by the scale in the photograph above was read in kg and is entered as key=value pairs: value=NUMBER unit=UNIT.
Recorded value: value=70 unit=kg
